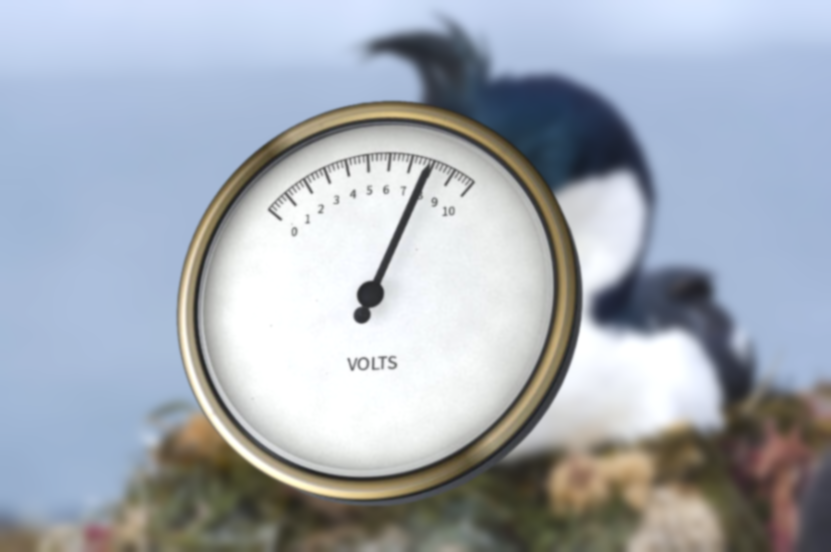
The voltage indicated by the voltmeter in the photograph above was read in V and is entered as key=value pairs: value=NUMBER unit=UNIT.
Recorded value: value=8 unit=V
